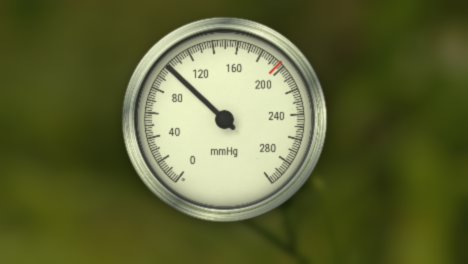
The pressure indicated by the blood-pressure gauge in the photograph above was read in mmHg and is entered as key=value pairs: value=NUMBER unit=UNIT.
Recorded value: value=100 unit=mmHg
